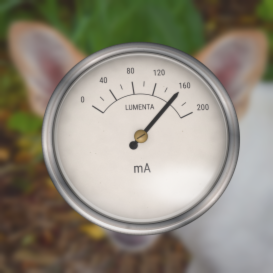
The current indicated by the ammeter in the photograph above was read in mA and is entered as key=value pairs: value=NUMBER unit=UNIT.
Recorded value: value=160 unit=mA
